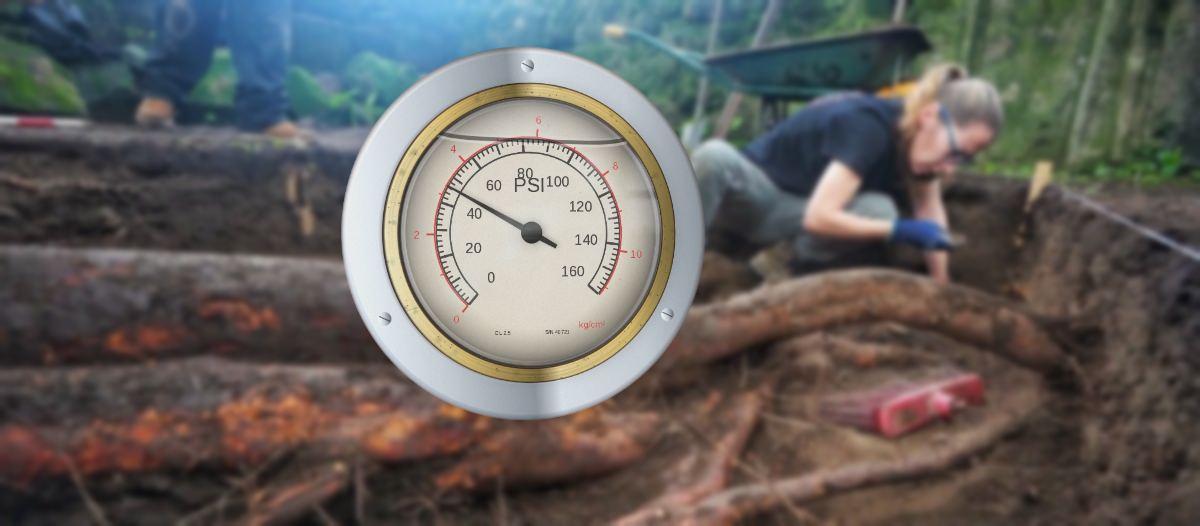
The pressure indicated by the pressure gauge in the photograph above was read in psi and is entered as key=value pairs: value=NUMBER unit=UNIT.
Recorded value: value=46 unit=psi
